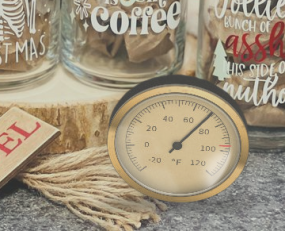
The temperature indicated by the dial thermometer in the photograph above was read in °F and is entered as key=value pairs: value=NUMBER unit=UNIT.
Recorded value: value=70 unit=°F
